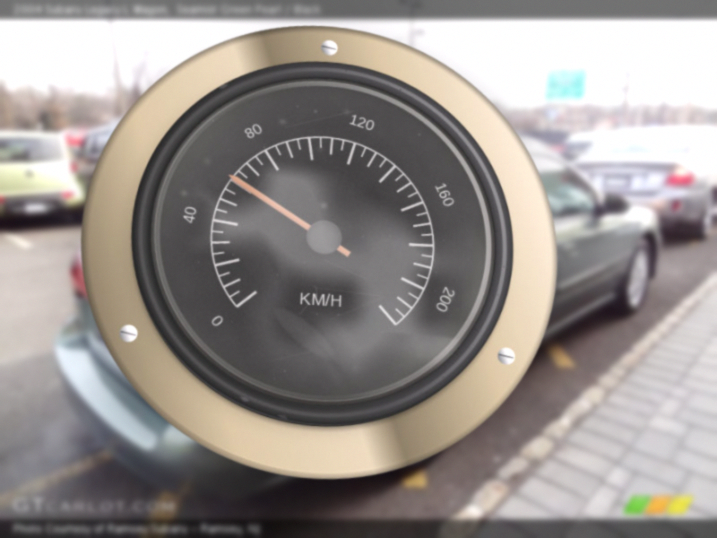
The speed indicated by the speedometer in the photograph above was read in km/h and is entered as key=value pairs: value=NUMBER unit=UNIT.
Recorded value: value=60 unit=km/h
